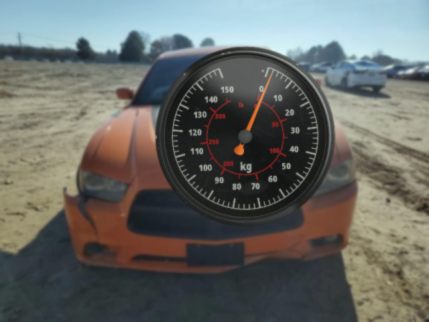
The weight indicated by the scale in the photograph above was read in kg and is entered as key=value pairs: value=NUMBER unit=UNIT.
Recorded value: value=2 unit=kg
